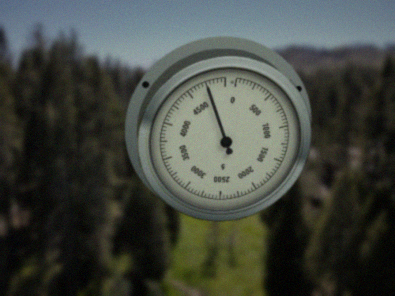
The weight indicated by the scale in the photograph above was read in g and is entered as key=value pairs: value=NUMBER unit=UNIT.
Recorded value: value=4750 unit=g
